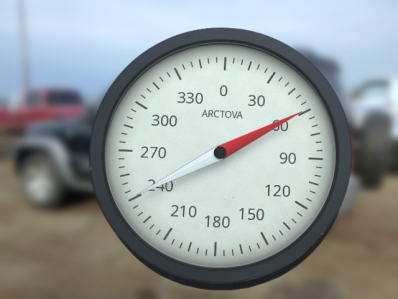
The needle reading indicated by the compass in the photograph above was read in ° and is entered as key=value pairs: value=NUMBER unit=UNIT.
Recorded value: value=60 unit=°
